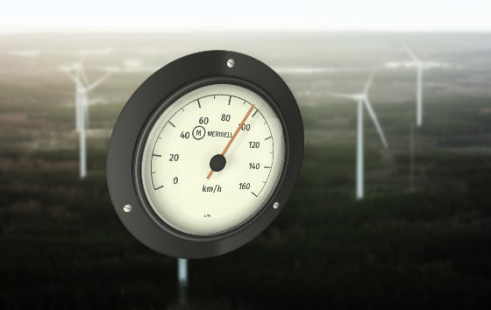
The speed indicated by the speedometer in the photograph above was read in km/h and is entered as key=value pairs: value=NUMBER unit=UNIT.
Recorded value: value=95 unit=km/h
